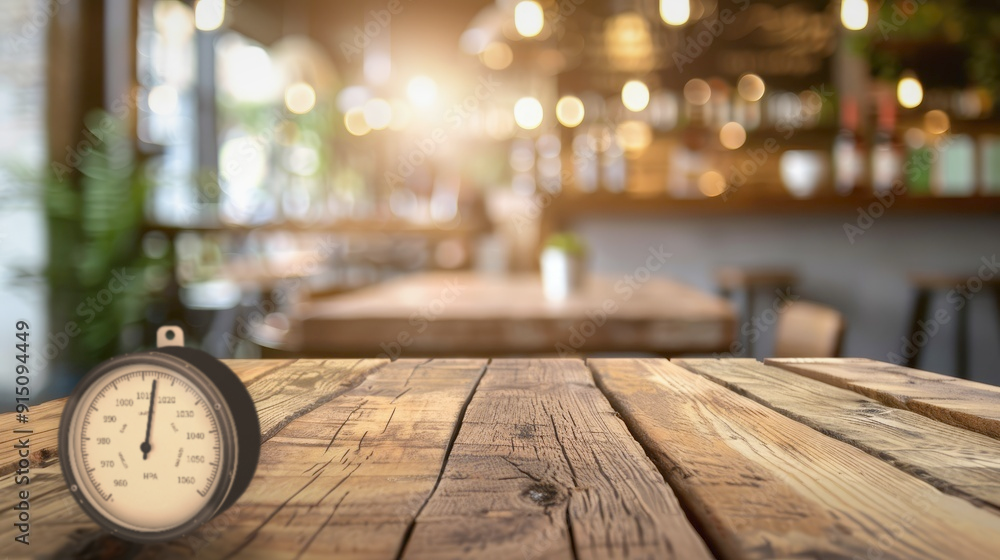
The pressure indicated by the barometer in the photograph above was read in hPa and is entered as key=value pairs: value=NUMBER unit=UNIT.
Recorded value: value=1015 unit=hPa
